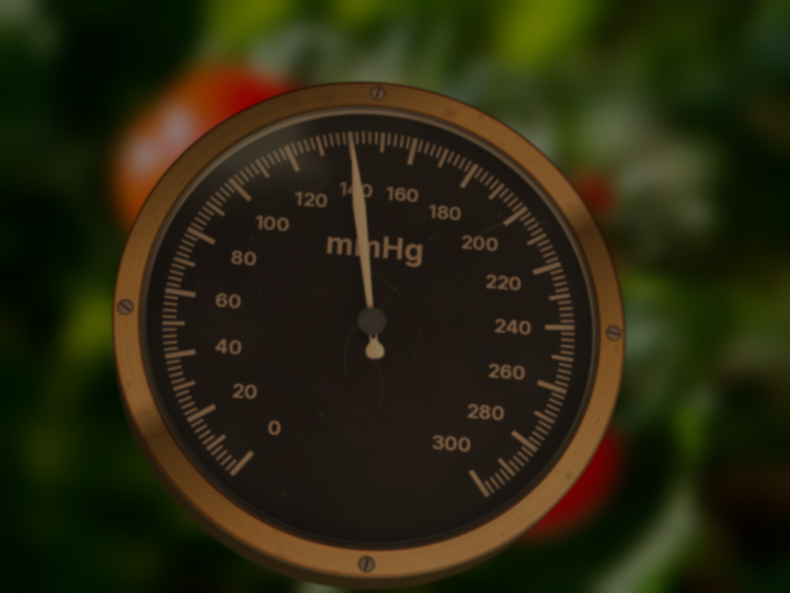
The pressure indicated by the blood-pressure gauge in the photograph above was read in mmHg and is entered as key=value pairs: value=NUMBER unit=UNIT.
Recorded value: value=140 unit=mmHg
